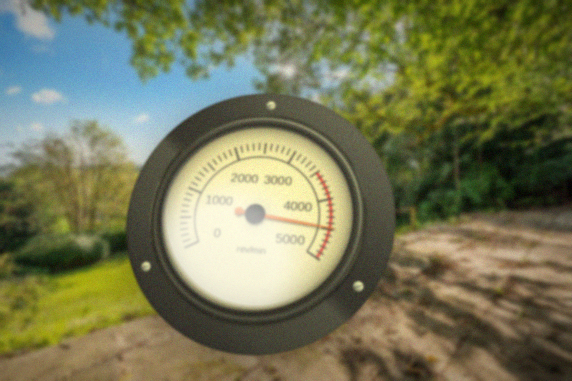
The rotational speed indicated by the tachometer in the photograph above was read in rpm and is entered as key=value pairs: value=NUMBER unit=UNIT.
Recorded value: value=4500 unit=rpm
